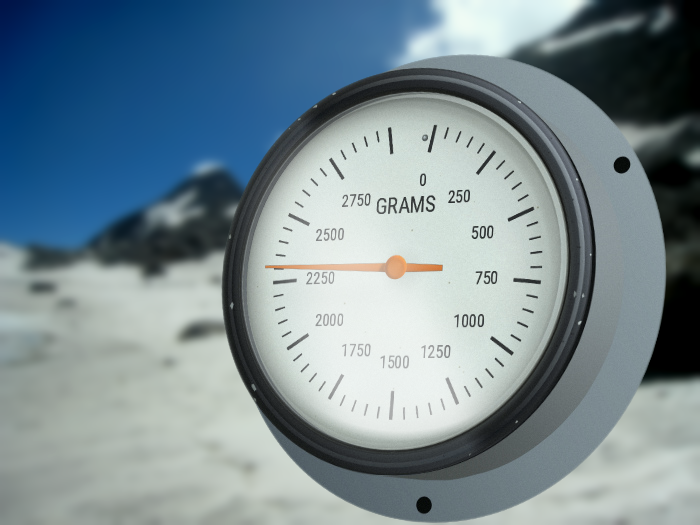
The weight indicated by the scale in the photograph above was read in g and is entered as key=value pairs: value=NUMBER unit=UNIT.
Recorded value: value=2300 unit=g
